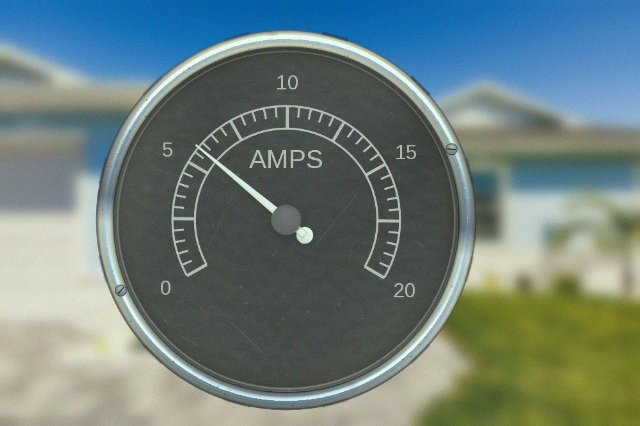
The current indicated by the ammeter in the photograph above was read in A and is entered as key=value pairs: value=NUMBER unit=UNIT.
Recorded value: value=5.75 unit=A
